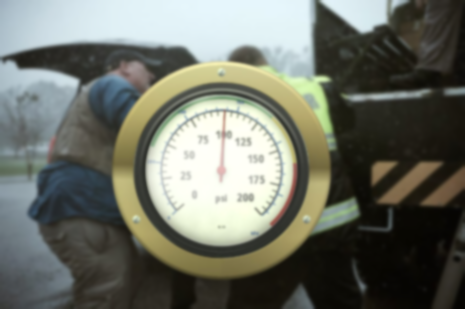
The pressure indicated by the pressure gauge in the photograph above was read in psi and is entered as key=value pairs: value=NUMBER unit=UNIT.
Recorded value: value=100 unit=psi
